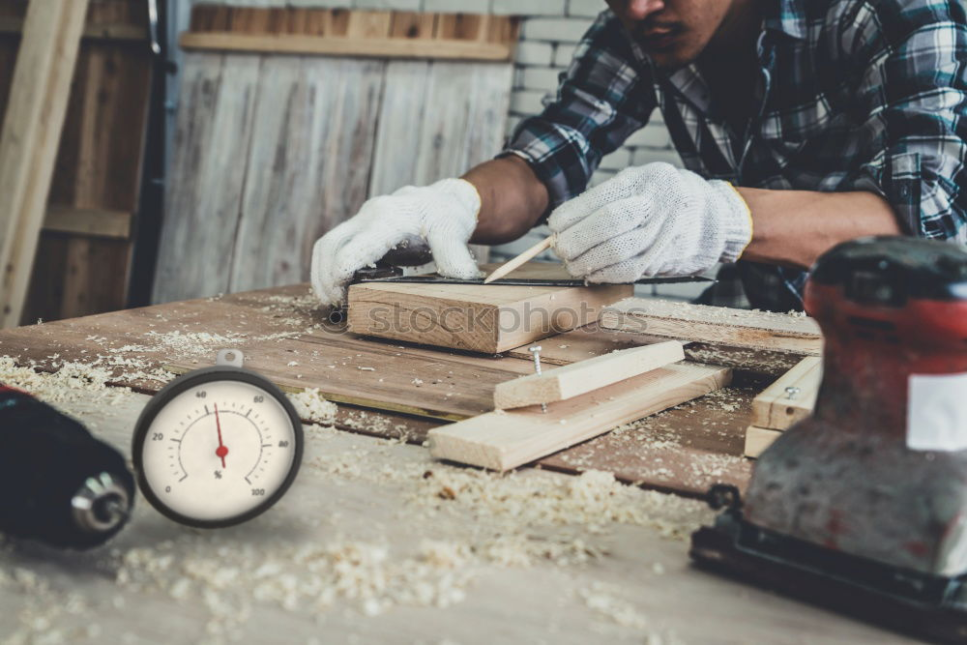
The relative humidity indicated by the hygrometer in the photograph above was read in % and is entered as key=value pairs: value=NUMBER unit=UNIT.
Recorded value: value=44 unit=%
